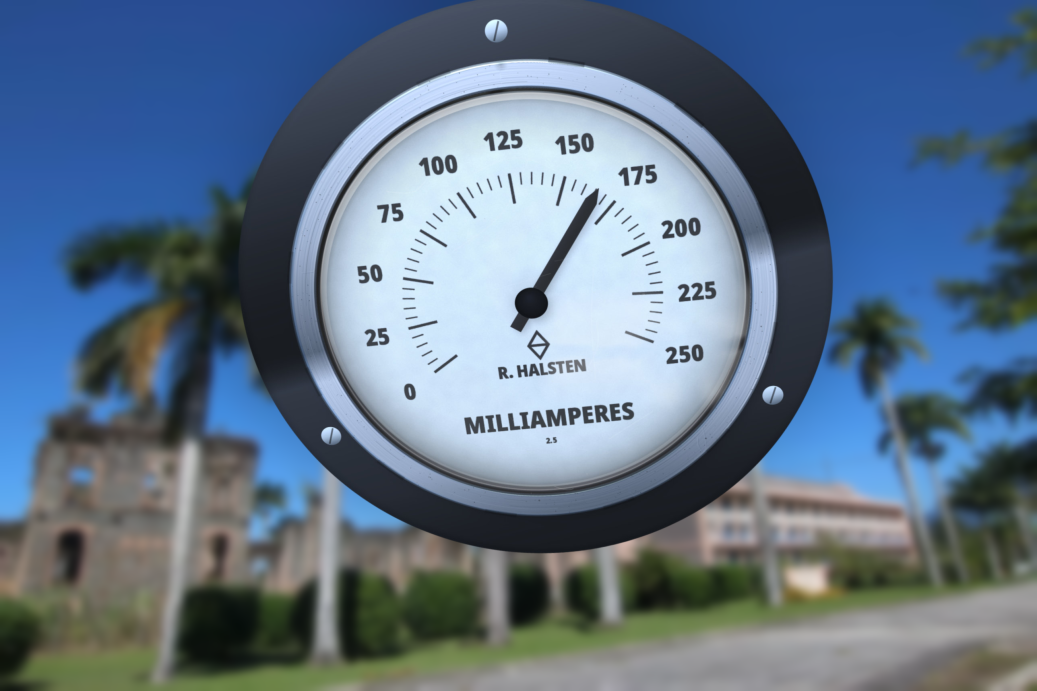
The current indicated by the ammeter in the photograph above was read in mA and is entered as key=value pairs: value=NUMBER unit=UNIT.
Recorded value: value=165 unit=mA
